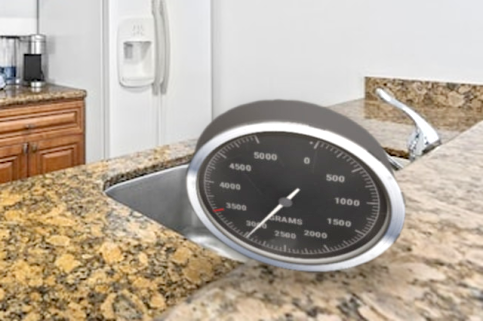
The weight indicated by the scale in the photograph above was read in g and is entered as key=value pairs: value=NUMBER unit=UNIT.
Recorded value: value=3000 unit=g
